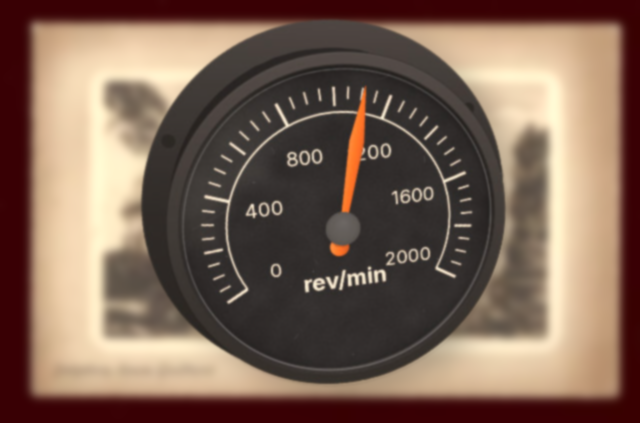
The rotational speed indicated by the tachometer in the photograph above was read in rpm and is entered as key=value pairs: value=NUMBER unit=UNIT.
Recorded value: value=1100 unit=rpm
